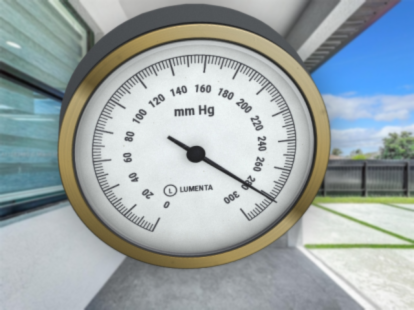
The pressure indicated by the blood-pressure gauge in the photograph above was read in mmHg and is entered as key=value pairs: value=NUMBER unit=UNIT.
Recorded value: value=280 unit=mmHg
